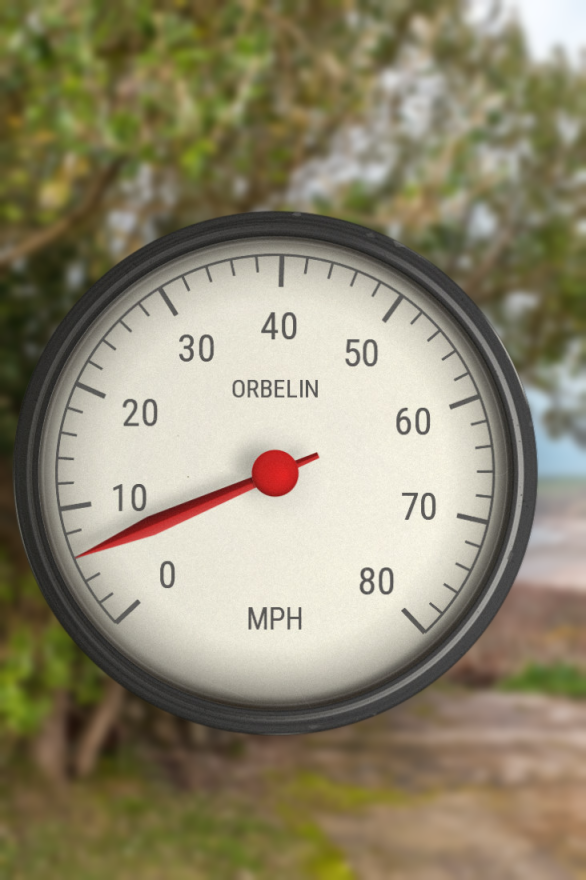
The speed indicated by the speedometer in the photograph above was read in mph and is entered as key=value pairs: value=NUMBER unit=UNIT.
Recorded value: value=6 unit=mph
